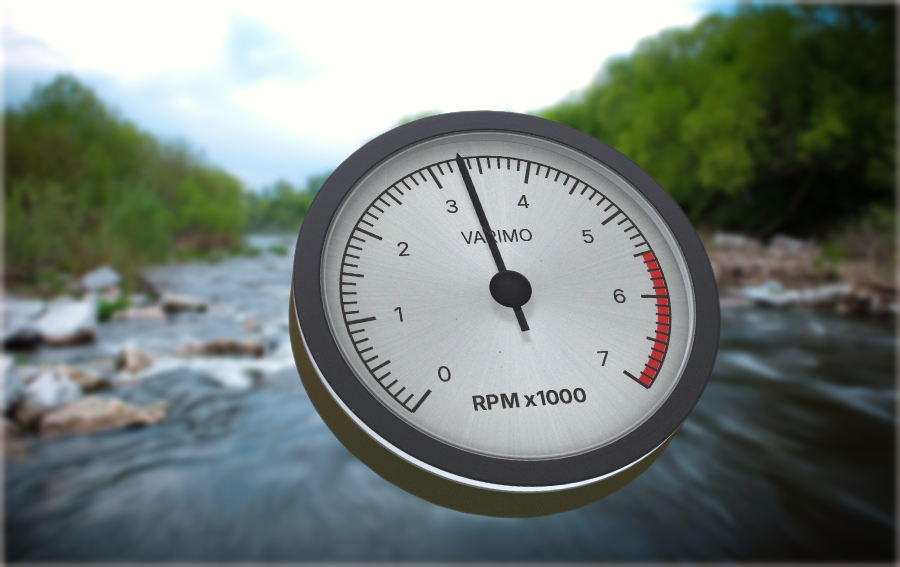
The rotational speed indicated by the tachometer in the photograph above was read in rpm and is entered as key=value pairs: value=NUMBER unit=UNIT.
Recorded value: value=3300 unit=rpm
